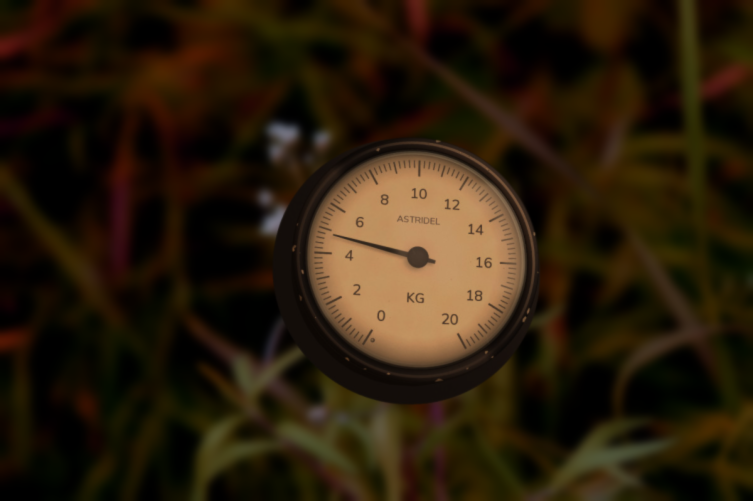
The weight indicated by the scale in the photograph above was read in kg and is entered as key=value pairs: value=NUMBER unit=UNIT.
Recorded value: value=4.8 unit=kg
